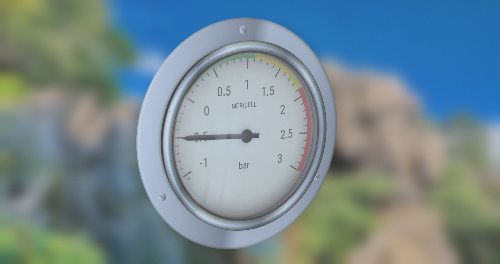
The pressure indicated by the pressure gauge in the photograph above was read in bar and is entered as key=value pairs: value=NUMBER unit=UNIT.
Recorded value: value=-0.5 unit=bar
